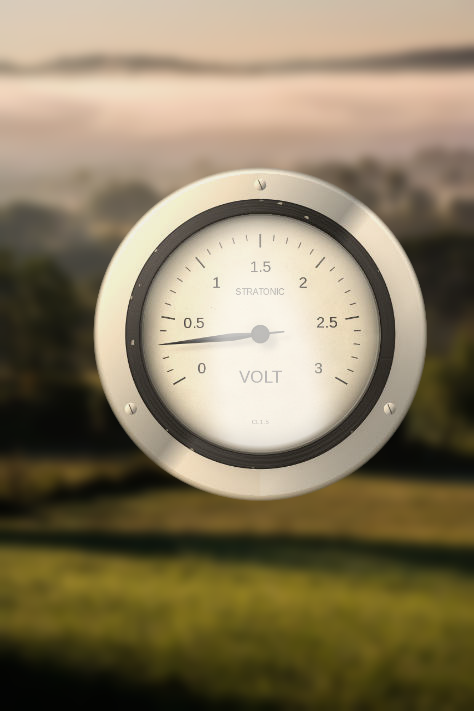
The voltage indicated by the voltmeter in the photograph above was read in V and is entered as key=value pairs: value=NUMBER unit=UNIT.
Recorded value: value=0.3 unit=V
